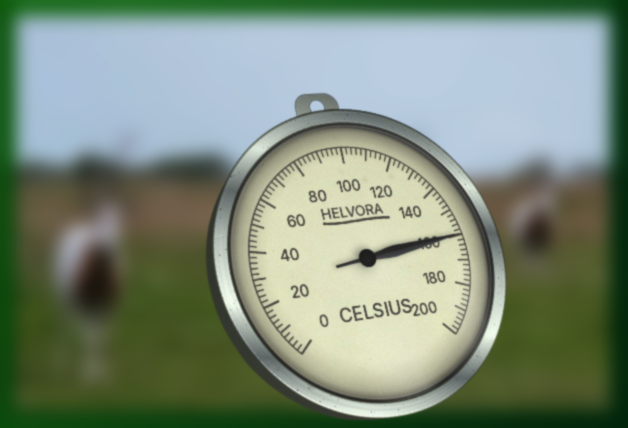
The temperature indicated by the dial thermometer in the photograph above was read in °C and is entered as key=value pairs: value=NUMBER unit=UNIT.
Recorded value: value=160 unit=°C
